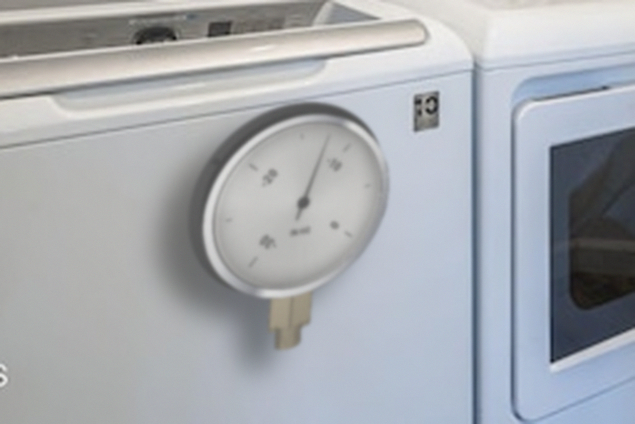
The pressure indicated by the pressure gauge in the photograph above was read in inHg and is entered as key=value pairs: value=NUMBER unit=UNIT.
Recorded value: value=-12.5 unit=inHg
